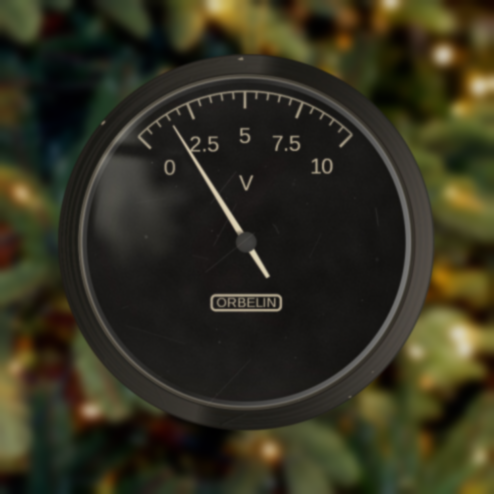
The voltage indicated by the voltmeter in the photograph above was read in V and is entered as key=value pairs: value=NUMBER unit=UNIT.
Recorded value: value=1.5 unit=V
